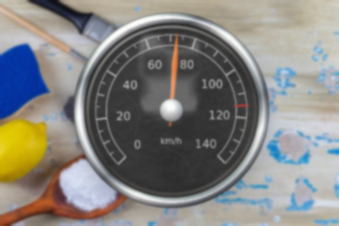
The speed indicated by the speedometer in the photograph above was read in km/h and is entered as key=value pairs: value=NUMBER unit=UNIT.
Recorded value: value=72.5 unit=km/h
